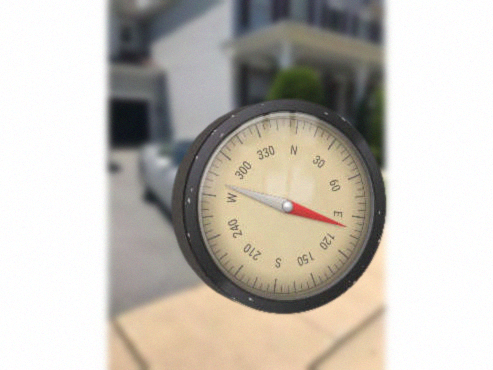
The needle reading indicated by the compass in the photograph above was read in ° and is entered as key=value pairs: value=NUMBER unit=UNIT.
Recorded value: value=100 unit=°
